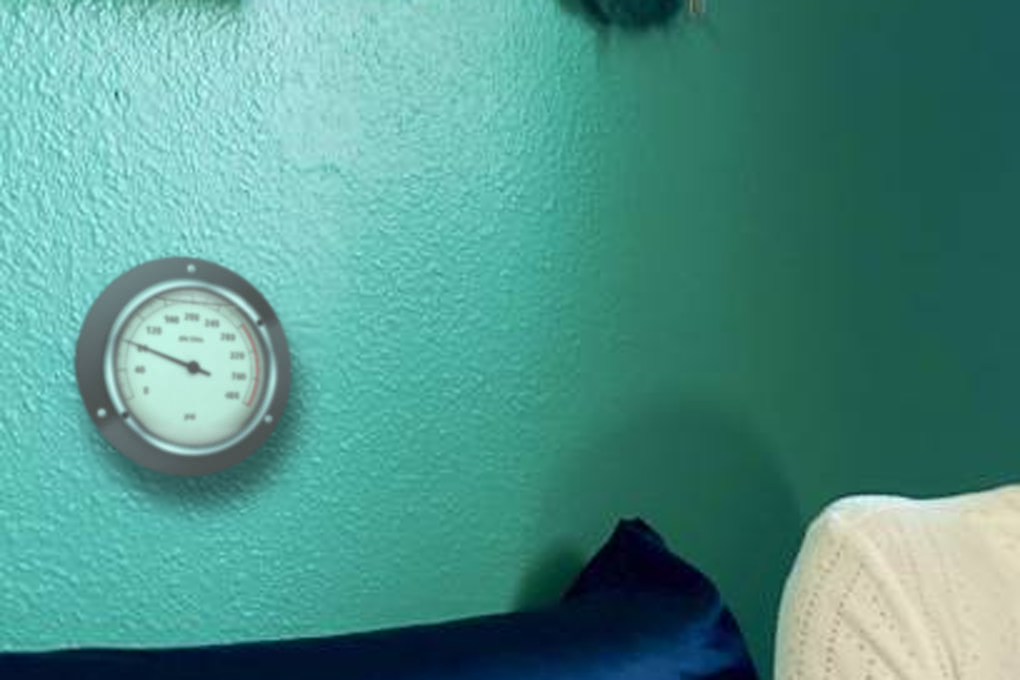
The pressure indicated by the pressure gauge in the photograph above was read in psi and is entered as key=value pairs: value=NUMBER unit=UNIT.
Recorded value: value=80 unit=psi
